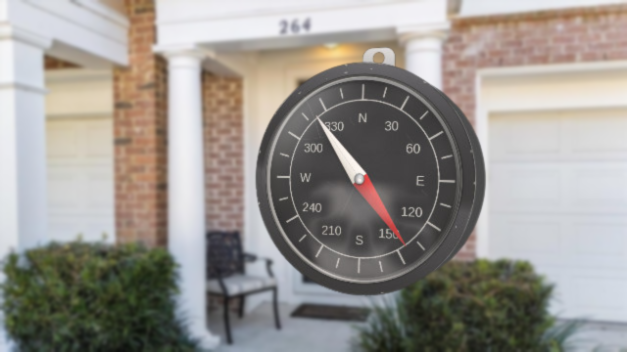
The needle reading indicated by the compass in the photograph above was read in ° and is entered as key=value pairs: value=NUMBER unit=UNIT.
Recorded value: value=142.5 unit=°
